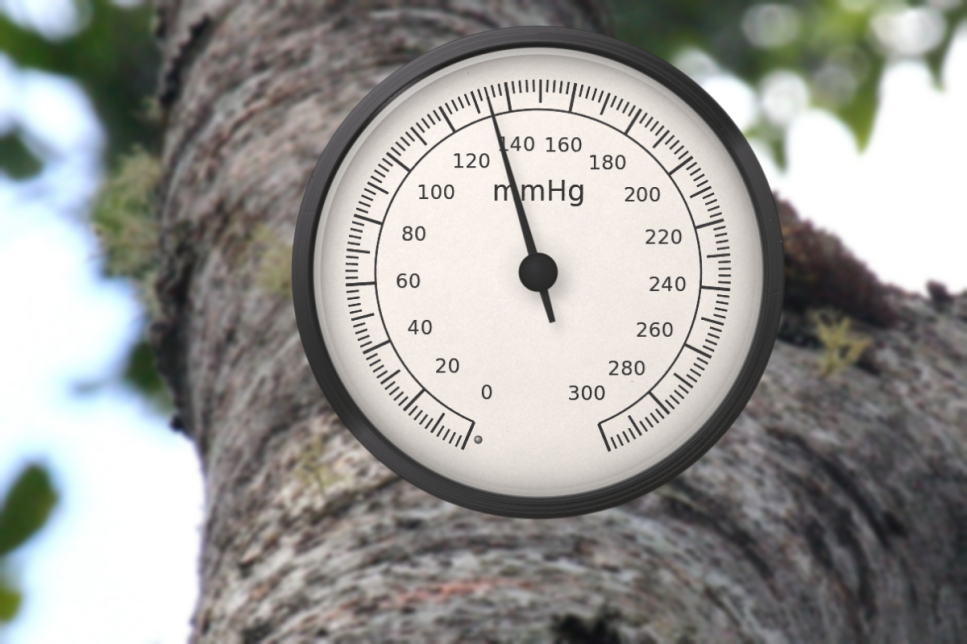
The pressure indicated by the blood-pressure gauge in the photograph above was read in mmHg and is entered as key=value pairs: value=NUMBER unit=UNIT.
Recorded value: value=134 unit=mmHg
